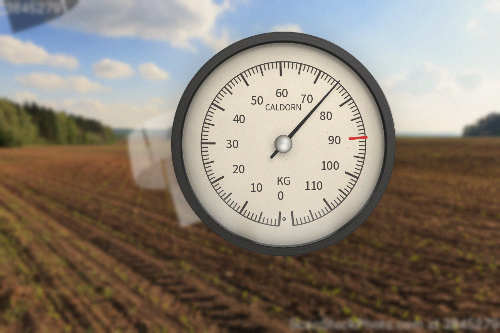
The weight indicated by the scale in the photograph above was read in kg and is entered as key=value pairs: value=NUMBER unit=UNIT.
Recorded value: value=75 unit=kg
